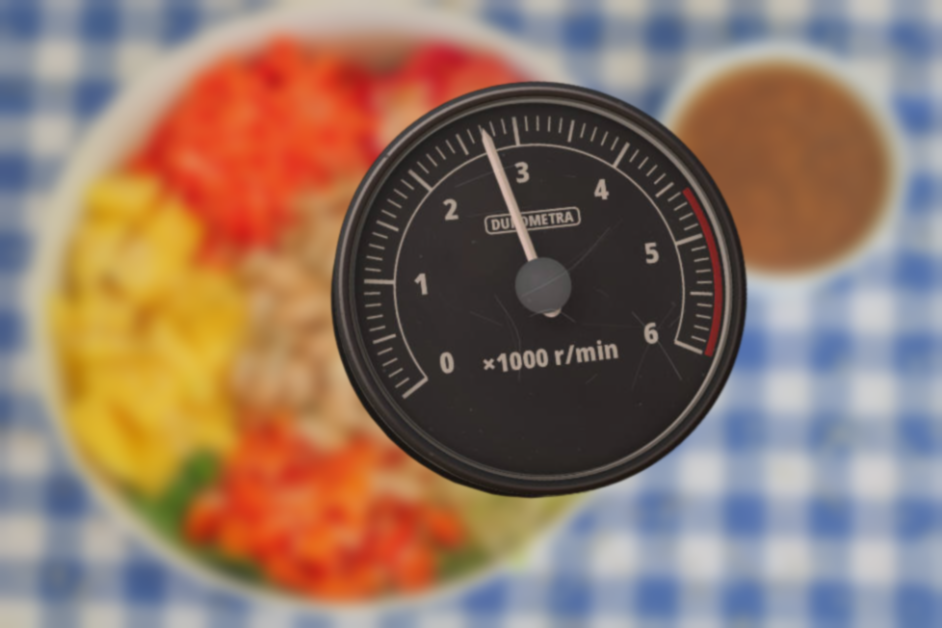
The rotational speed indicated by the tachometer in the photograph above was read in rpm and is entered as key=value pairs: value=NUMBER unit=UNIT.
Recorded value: value=2700 unit=rpm
